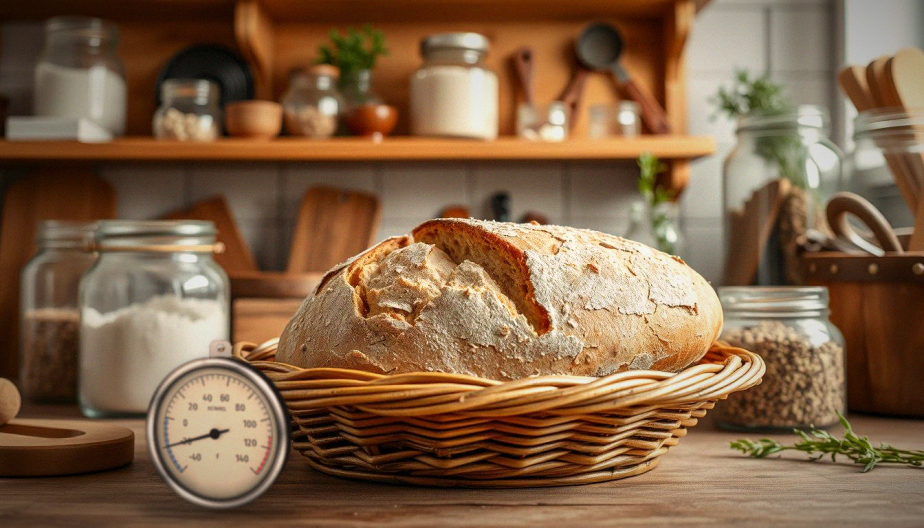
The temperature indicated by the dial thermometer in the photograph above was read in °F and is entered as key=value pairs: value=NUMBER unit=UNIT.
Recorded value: value=-20 unit=°F
